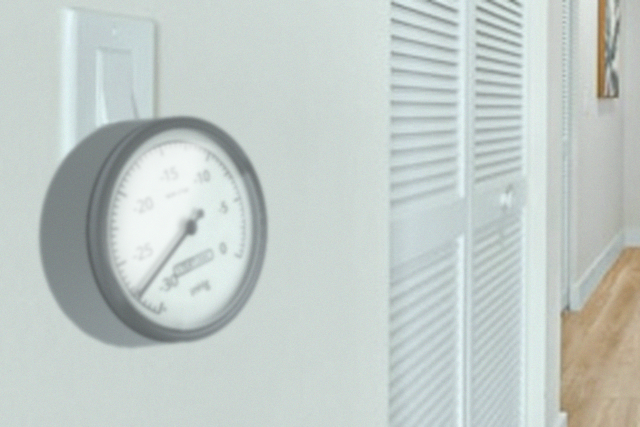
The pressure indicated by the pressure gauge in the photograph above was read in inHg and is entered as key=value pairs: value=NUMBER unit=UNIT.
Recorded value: value=-27.5 unit=inHg
